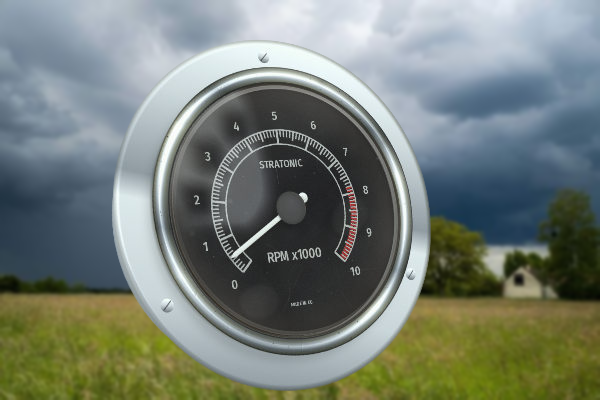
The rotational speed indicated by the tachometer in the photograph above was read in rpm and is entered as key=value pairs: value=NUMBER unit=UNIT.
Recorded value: value=500 unit=rpm
